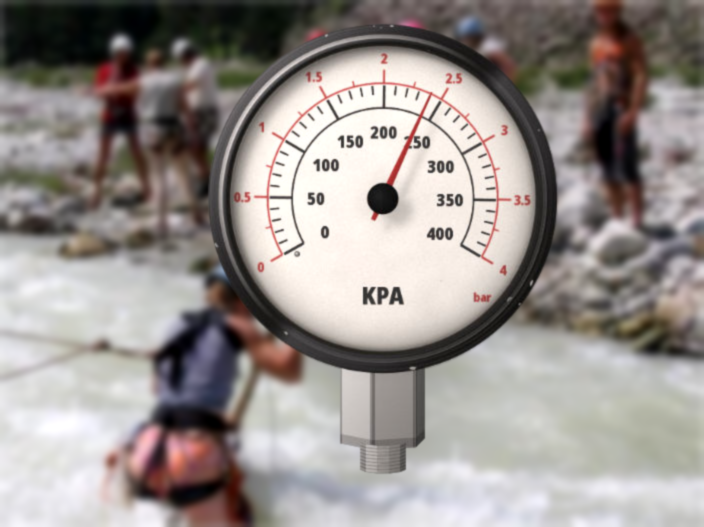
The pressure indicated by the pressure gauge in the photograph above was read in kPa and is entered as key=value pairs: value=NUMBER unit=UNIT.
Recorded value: value=240 unit=kPa
